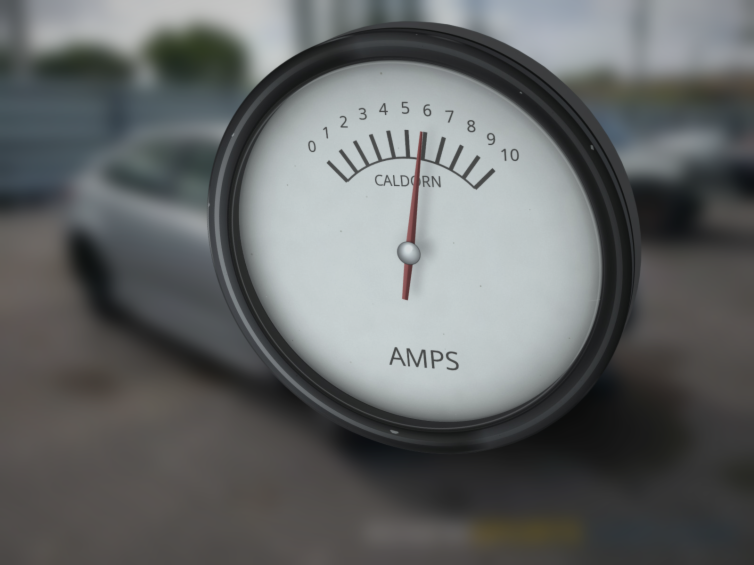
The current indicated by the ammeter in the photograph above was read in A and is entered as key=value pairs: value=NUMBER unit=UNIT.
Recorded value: value=6 unit=A
